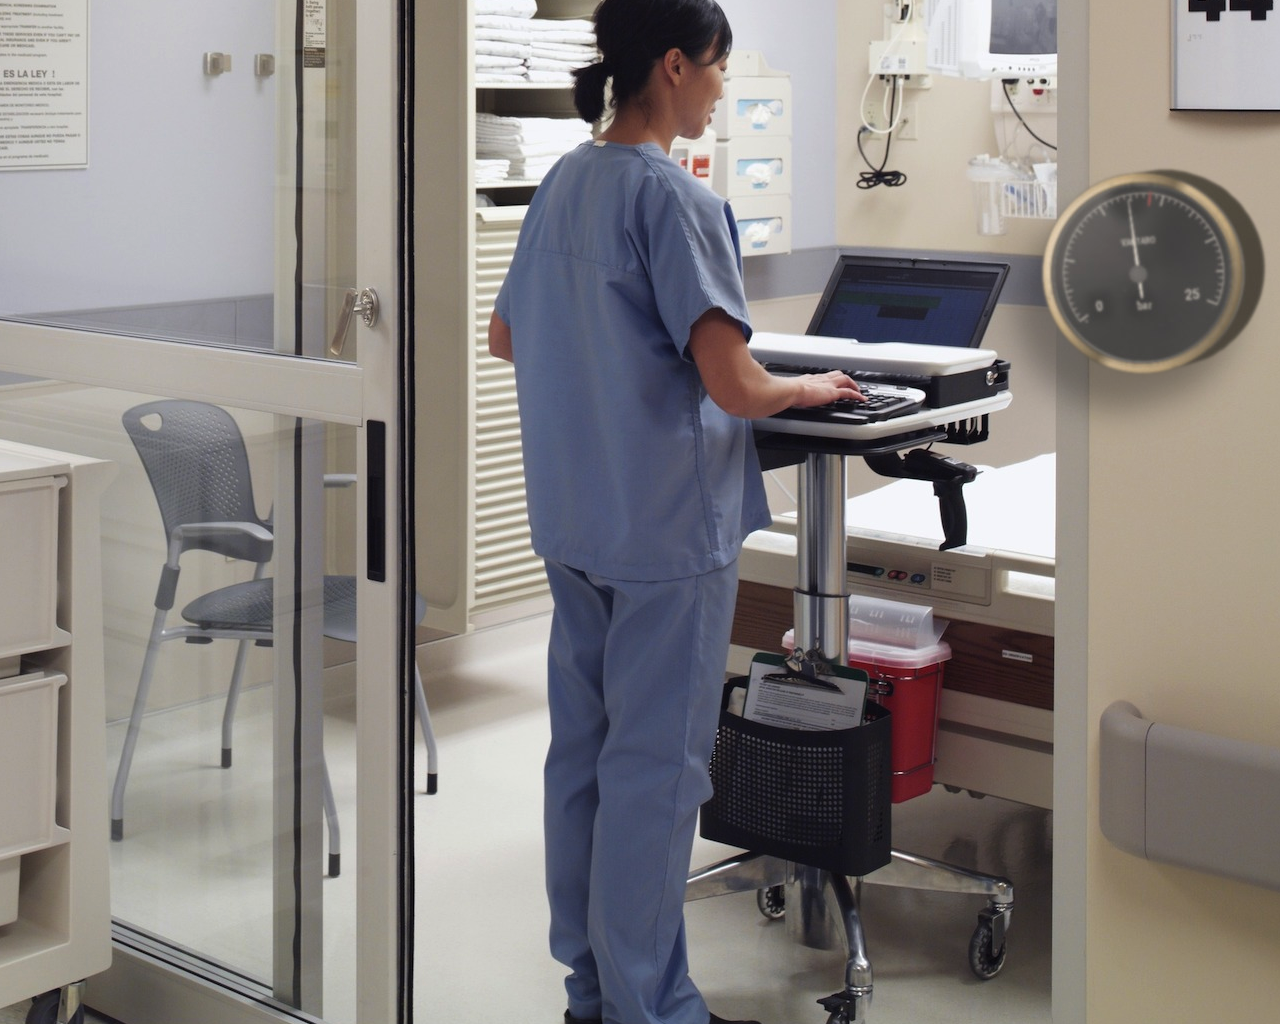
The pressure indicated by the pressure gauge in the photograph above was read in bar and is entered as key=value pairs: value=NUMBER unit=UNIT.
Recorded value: value=12.5 unit=bar
